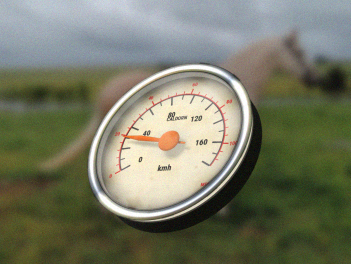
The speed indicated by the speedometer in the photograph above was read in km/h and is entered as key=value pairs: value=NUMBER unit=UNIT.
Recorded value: value=30 unit=km/h
